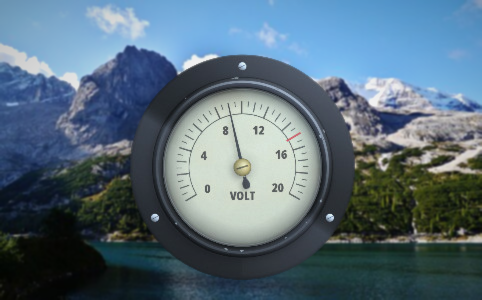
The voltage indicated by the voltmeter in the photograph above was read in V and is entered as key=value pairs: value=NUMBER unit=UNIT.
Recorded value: value=9 unit=V
